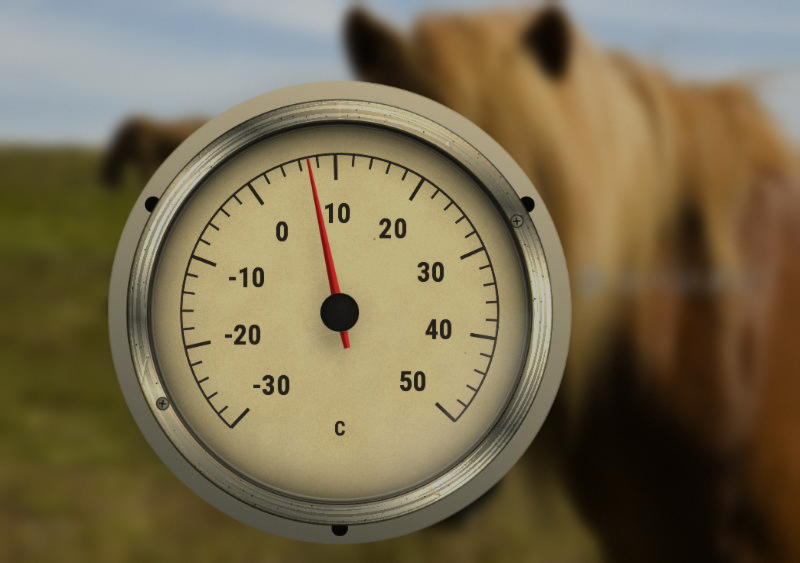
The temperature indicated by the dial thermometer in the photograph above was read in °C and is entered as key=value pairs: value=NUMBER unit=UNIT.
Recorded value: value=7 unit=°C
